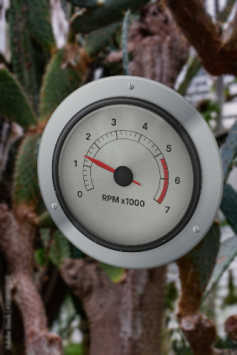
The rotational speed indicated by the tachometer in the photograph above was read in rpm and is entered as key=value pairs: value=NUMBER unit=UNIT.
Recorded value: value=1400 unit=rpm
